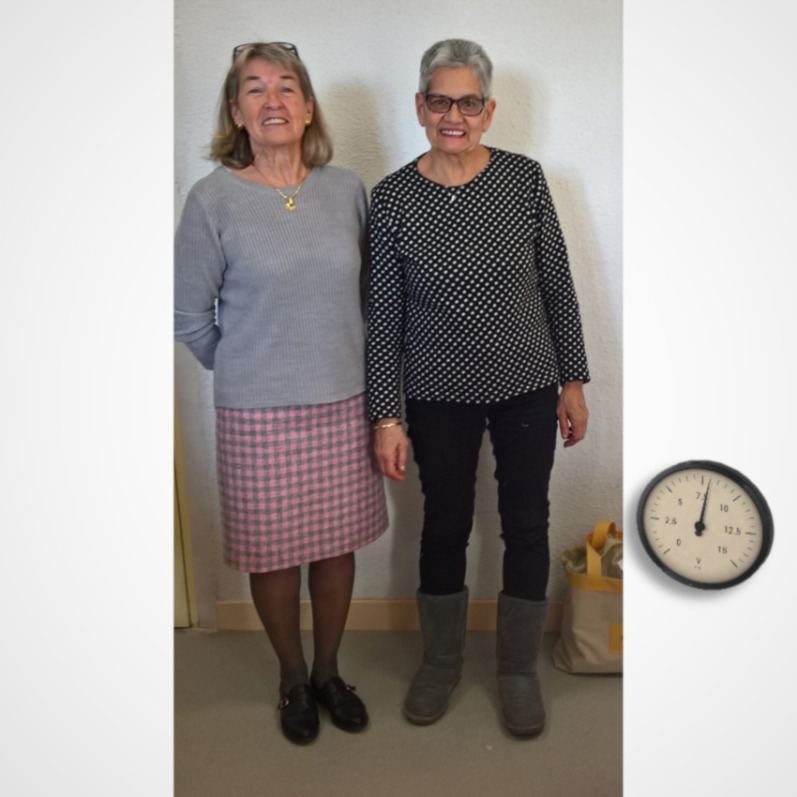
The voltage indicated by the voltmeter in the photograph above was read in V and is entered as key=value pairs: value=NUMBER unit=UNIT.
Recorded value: value=8 unit=V
